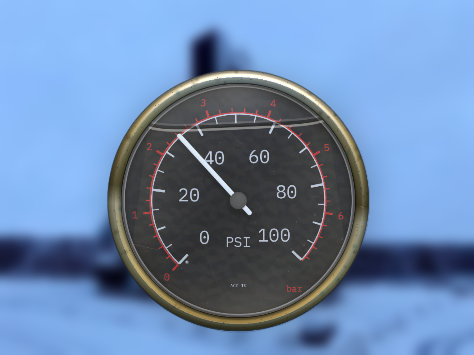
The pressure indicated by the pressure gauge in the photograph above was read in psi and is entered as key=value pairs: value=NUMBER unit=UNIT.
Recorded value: value=35 unit=psi
